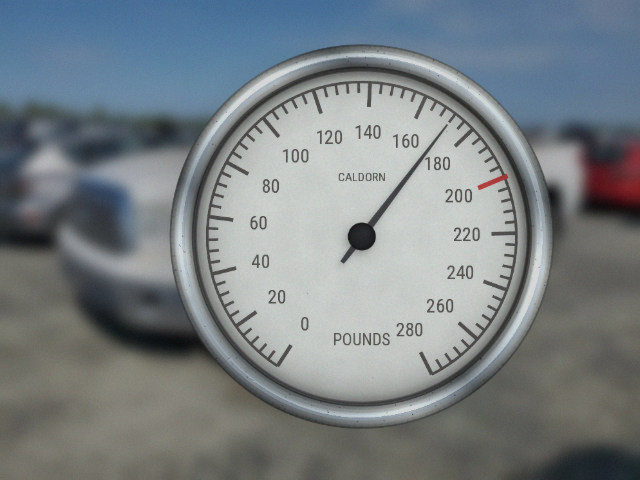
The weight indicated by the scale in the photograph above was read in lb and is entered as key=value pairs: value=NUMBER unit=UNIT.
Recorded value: value=172 unit=lb
